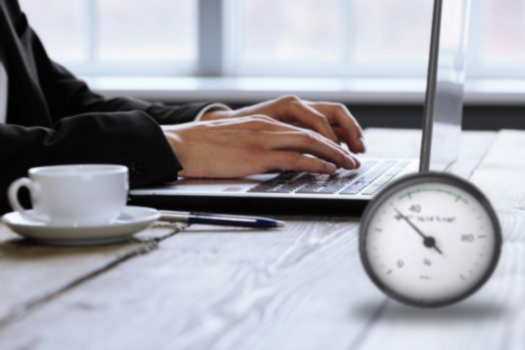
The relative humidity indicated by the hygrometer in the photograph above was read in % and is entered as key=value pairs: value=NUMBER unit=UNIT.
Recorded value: value=32 unit=%
